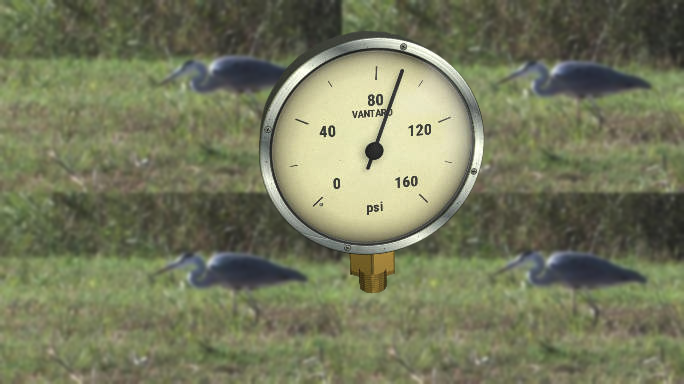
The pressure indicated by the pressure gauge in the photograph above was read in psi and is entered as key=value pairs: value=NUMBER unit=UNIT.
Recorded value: value=90 unit=psi
